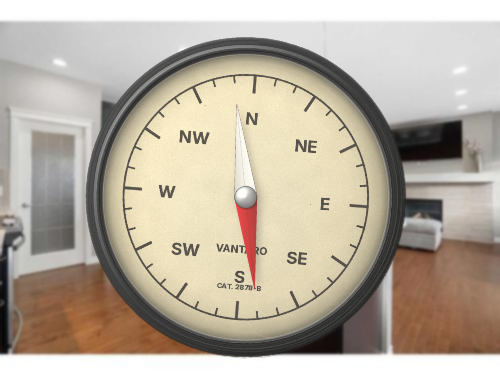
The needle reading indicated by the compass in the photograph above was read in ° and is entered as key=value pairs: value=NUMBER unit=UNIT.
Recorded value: value=170 unit=°
